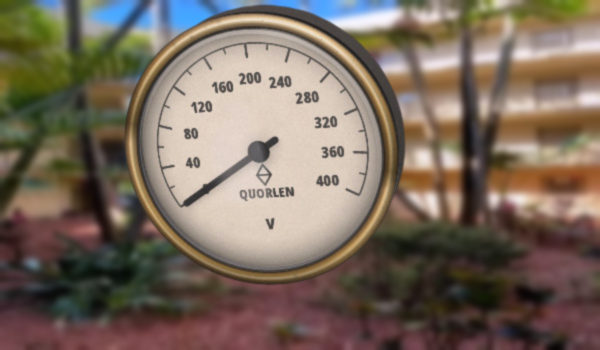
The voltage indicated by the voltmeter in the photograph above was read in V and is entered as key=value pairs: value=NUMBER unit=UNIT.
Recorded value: value=0 unit=V
